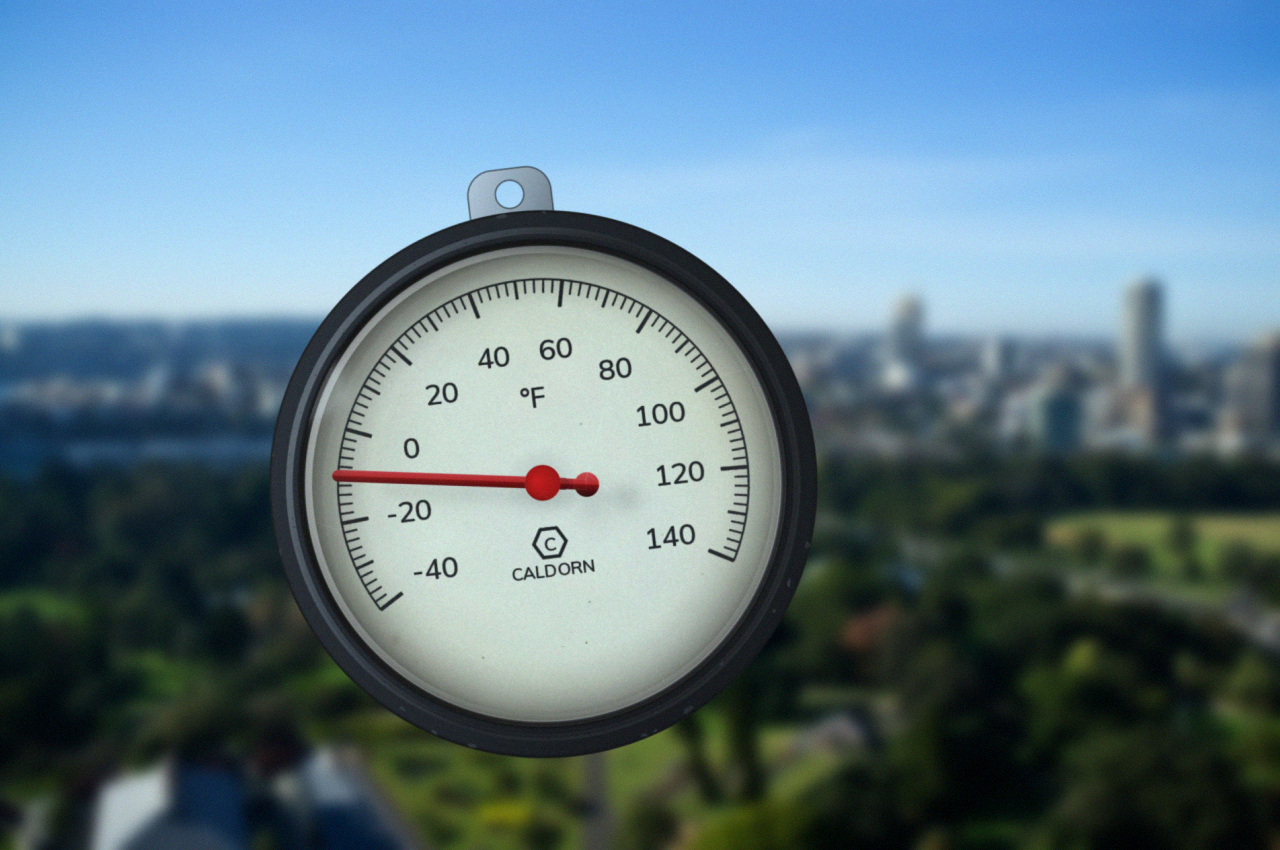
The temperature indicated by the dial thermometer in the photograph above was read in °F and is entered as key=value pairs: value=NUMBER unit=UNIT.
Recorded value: value=-10 unit=°F
